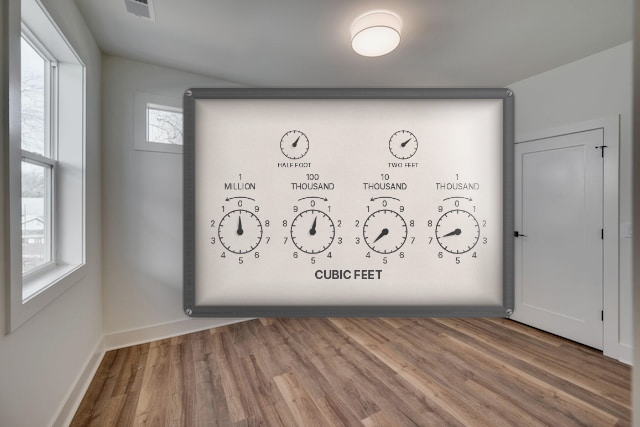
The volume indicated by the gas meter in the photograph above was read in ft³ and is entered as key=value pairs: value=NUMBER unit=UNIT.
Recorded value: value=3700 unit=ft³
